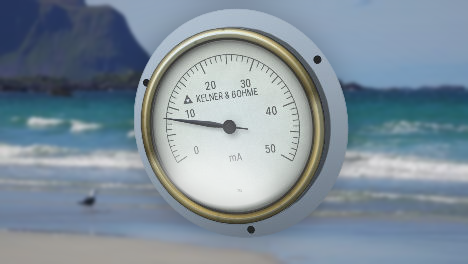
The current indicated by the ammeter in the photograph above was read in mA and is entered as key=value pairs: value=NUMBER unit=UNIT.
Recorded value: value=8 unit=mA
